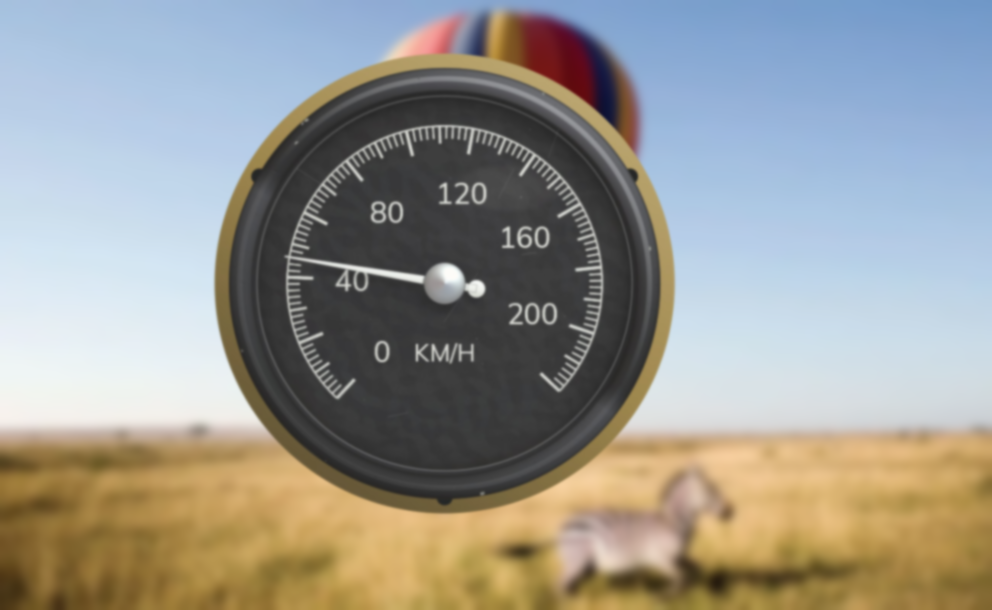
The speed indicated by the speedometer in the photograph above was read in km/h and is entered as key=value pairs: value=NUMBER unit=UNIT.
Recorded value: value=46 unit=km/h
